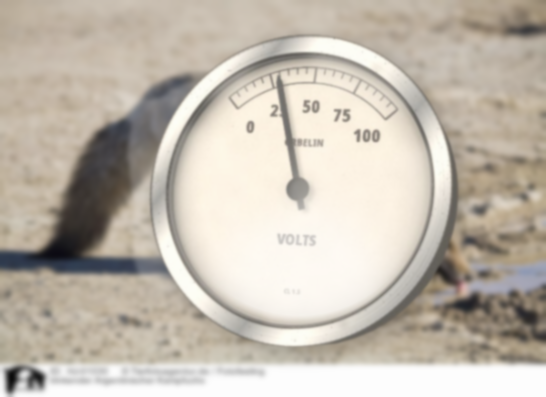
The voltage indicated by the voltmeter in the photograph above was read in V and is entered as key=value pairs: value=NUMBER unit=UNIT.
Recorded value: value=30 unit=V
